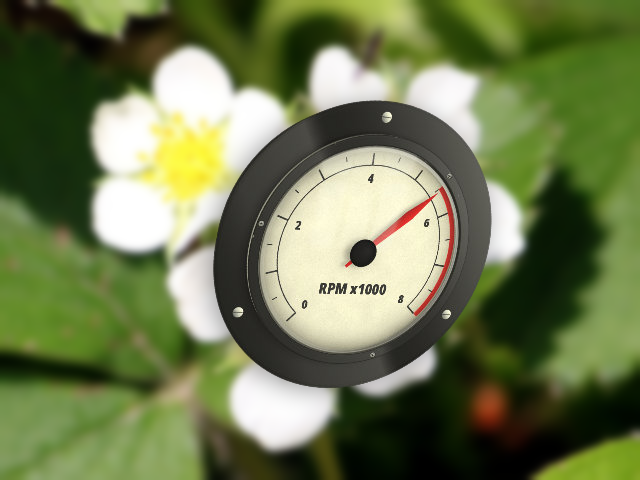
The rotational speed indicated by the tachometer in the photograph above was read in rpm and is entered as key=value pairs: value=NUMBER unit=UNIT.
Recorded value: value=5500 unit=rpm
